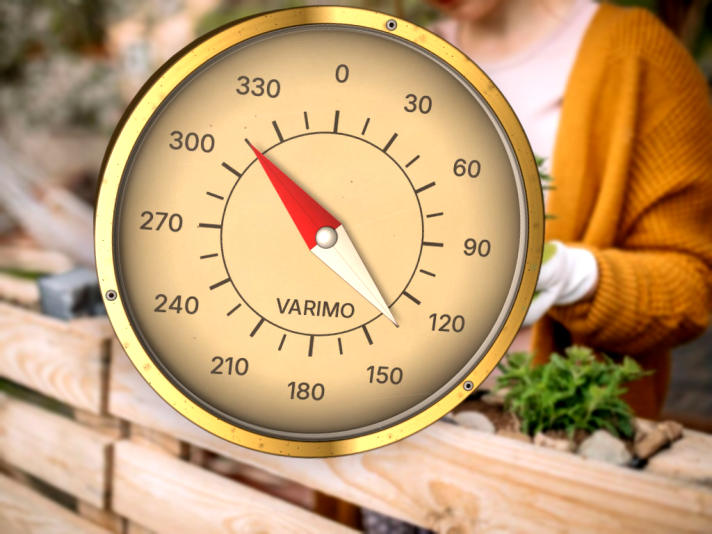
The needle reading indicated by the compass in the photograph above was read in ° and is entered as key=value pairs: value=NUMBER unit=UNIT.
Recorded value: value=315 unit=°
